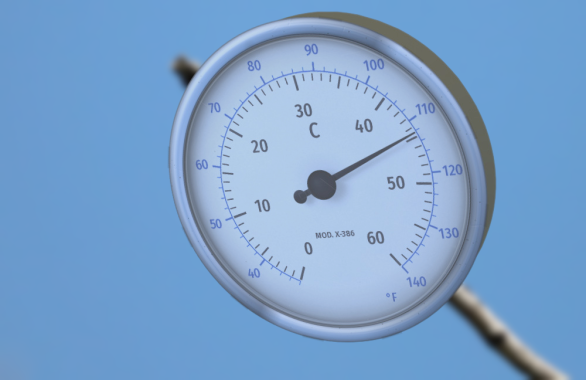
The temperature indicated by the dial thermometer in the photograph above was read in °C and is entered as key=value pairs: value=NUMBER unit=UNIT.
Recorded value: value=44.5 unit=°C
